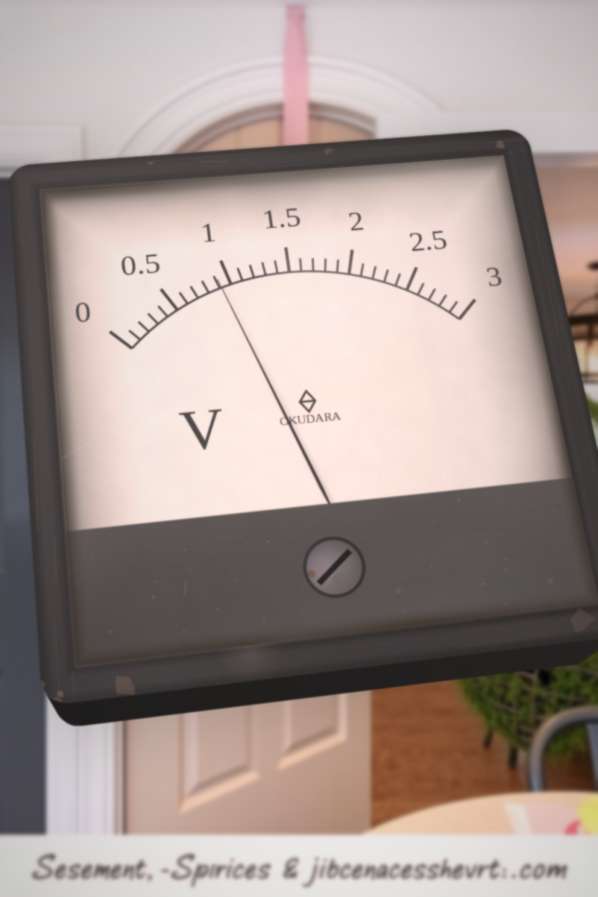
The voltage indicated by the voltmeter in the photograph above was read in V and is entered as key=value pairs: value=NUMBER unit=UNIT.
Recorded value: value=0.9 unit=V
